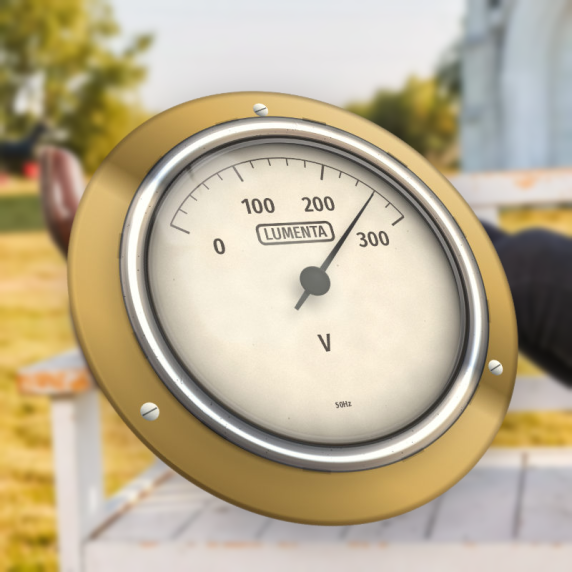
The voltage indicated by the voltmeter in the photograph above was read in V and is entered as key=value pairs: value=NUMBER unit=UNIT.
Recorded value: value=260 unit=V
